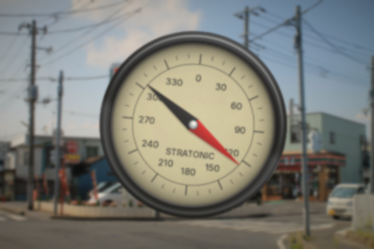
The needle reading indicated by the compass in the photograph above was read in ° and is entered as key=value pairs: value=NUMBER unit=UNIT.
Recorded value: value=125 unit=°
